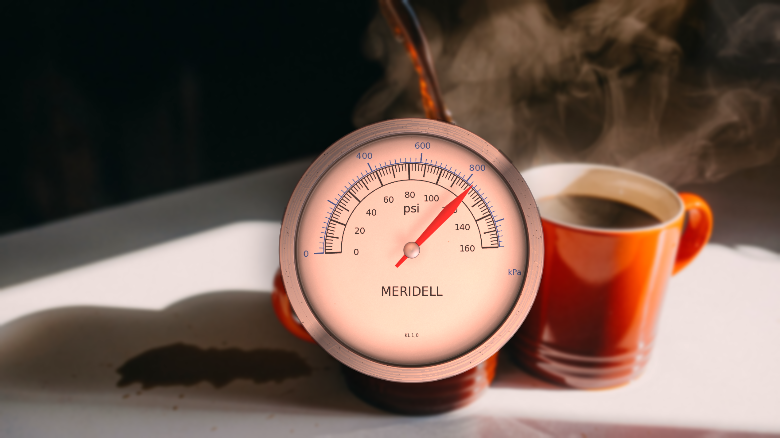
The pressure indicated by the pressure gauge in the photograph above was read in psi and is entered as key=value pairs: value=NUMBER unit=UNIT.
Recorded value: value=120 unit=psi
